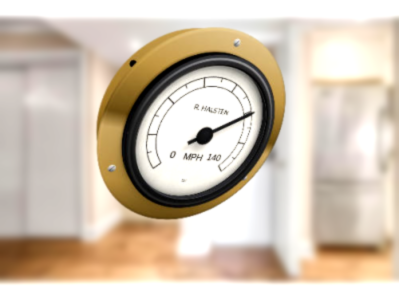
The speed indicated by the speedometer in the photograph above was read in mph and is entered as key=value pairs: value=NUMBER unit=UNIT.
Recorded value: value=100 unit=mph
